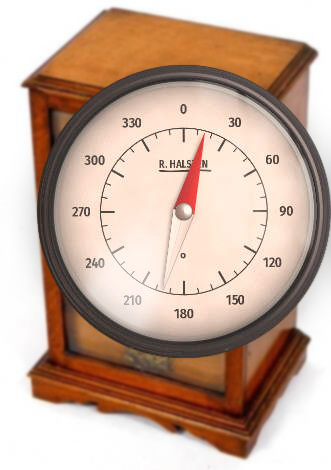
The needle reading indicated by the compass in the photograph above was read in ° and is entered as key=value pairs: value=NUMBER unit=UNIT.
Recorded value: value=15 unit=°
